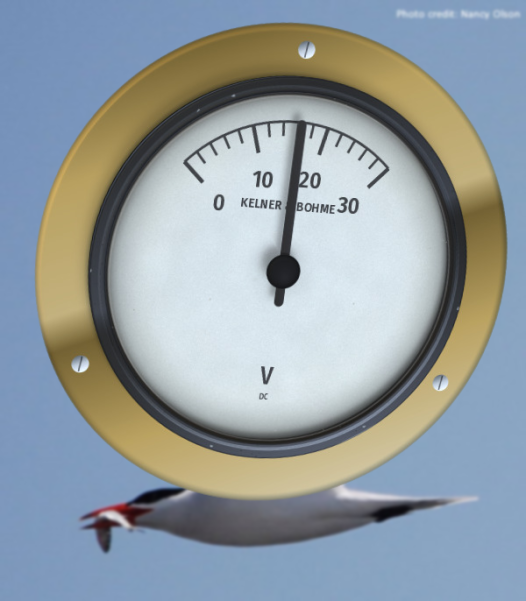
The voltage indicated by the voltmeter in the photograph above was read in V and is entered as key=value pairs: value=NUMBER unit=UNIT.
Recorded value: value=16 unit=V
